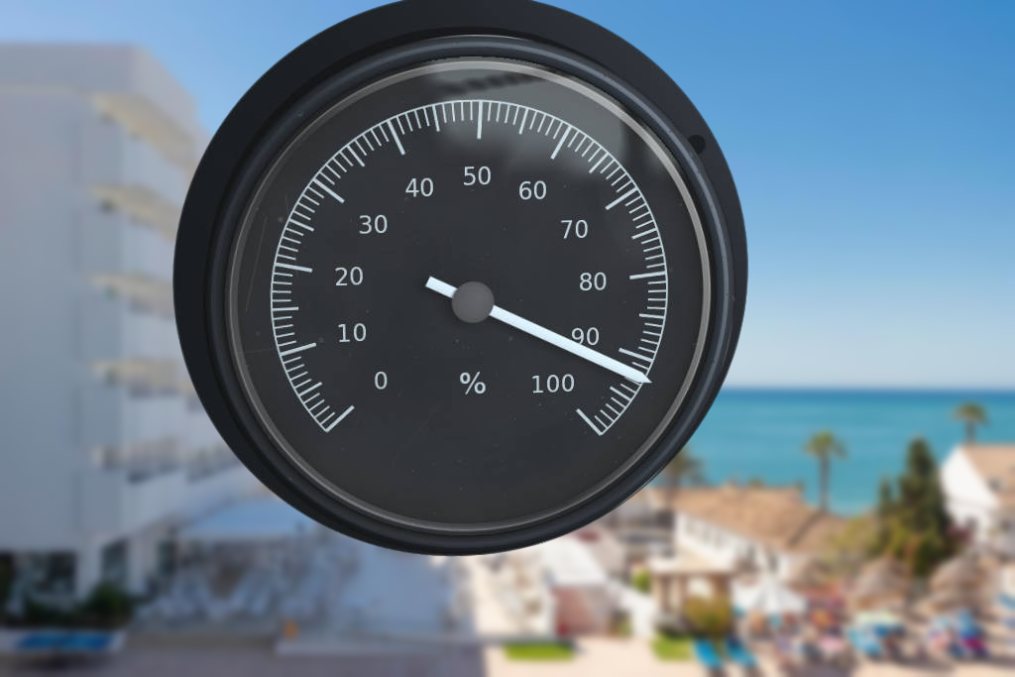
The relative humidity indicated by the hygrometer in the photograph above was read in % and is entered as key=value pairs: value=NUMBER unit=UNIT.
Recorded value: value=92 unit=%
